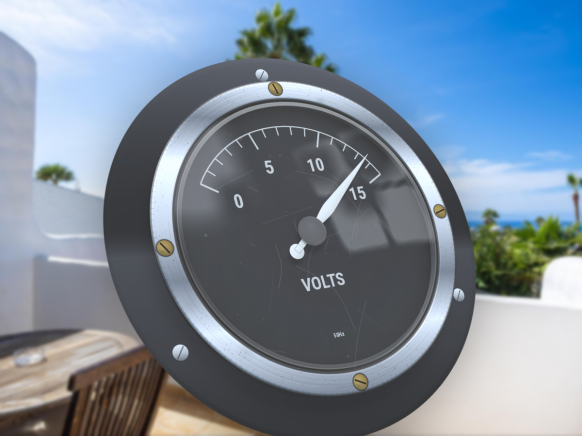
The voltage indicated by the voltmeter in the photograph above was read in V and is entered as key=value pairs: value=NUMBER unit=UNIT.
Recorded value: value=13.5 unit=V
